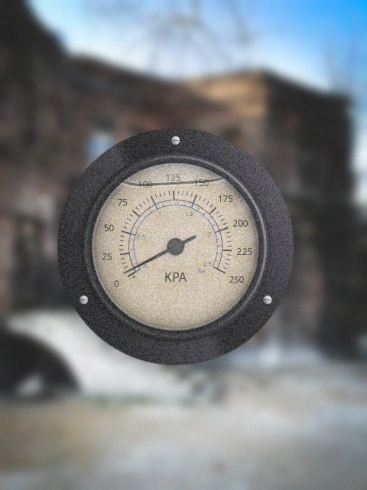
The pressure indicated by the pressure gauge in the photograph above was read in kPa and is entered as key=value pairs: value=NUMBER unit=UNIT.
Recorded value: value=5 unit=kPa
